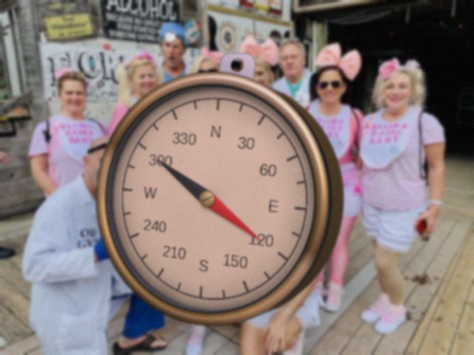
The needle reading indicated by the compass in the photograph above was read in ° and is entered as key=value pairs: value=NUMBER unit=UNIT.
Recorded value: value=120 unit=°
